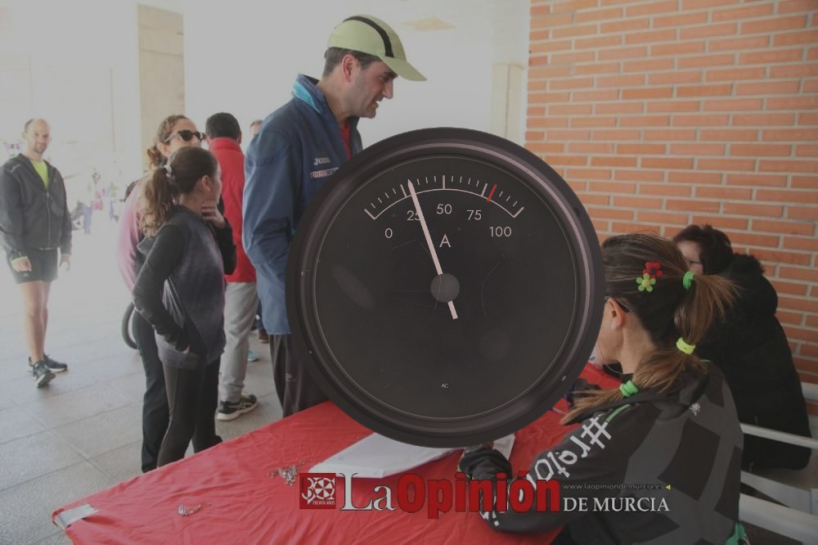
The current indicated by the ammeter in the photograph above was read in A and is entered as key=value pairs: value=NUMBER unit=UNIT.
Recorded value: value=30 unit=A
